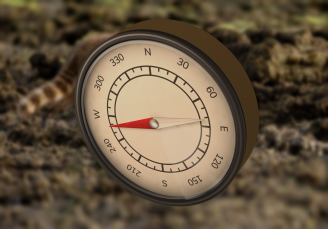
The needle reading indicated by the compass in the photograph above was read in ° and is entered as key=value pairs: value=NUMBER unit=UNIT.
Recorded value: value=260 unit=°
